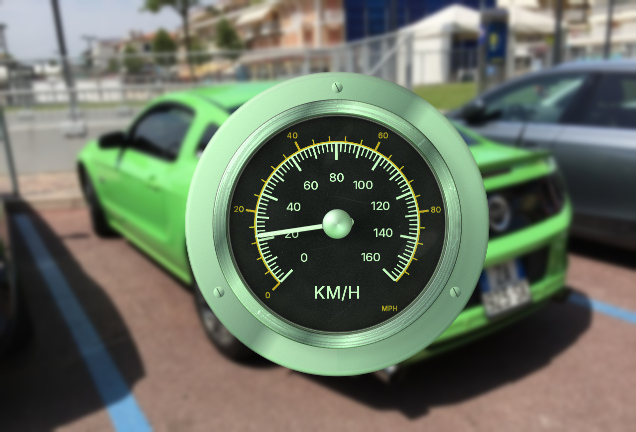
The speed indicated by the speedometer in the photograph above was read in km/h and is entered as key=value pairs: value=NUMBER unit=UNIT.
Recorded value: value=22 unit=km/h
